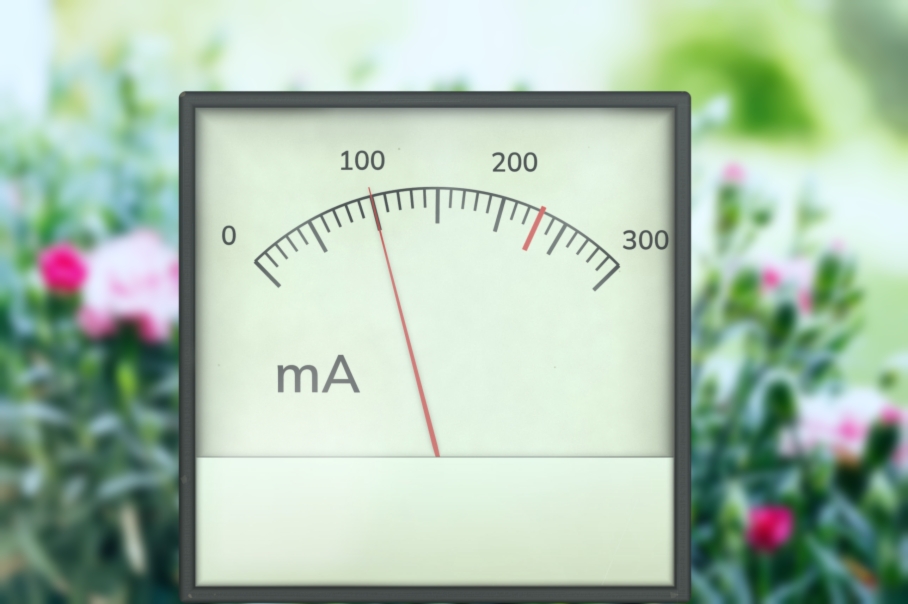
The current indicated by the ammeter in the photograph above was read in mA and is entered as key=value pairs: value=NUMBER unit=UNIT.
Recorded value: value=100 unit=mA
